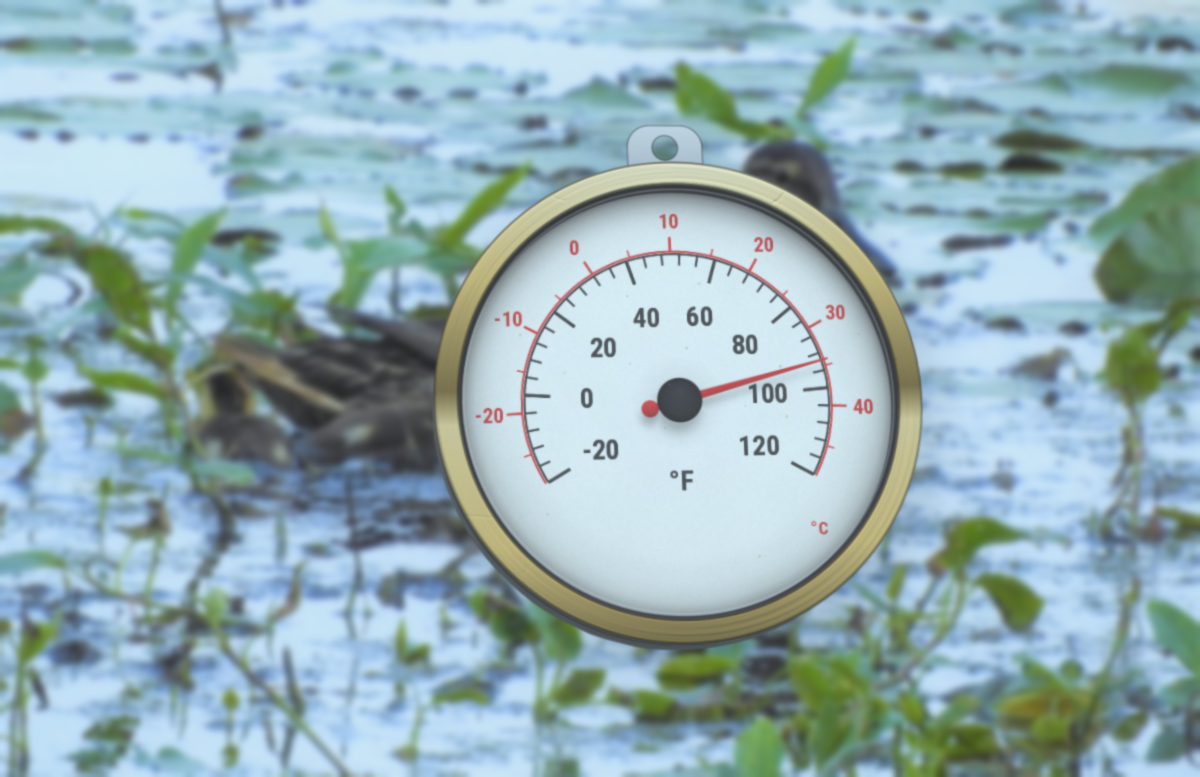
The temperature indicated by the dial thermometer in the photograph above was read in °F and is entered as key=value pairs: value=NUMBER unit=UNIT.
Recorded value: value=94 unit=°F
